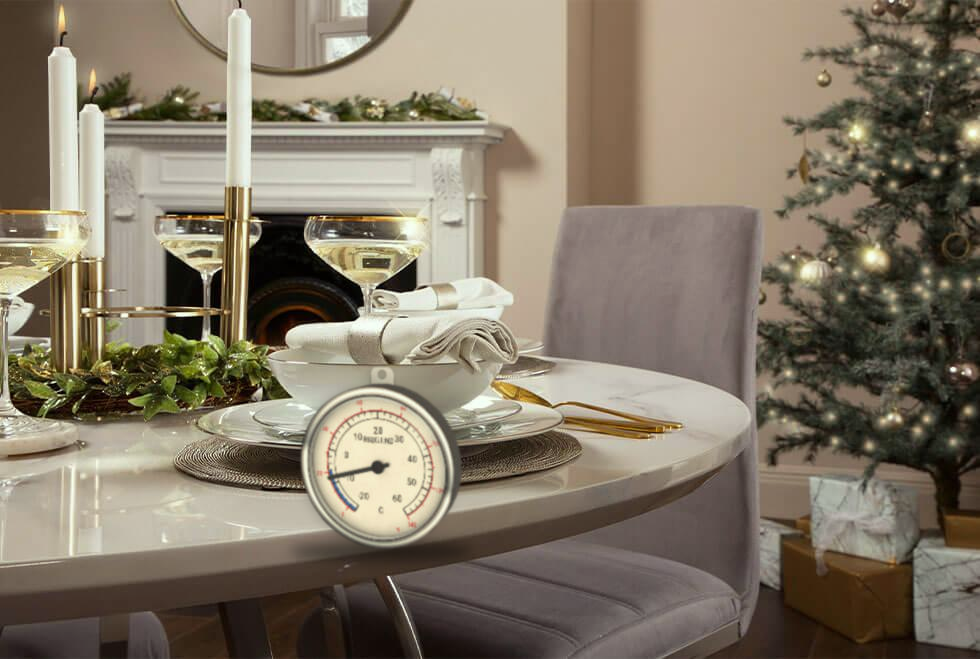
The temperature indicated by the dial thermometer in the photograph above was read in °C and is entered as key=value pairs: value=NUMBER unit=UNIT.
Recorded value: value=-8 unit=°C
